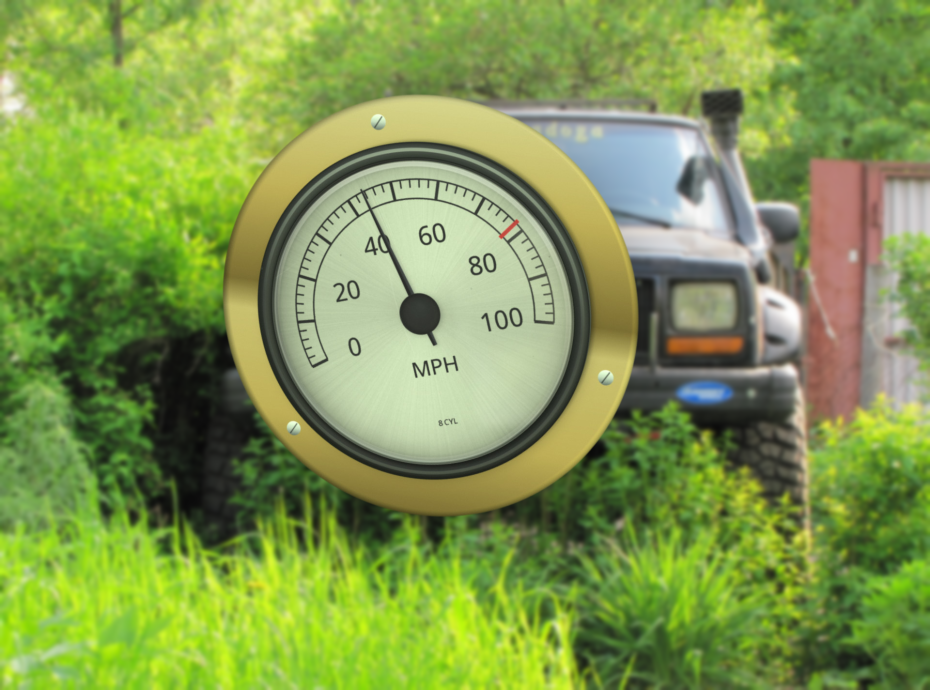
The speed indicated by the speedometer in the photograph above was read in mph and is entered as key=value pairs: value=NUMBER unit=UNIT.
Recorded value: value=44 unit=mph
